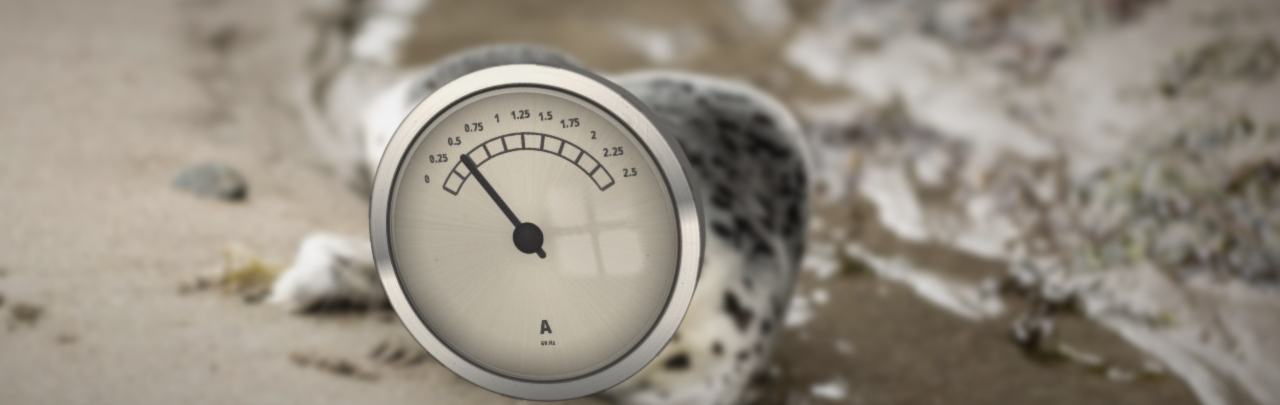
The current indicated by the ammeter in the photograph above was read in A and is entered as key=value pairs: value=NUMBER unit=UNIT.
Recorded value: value=0.5 unit=A
